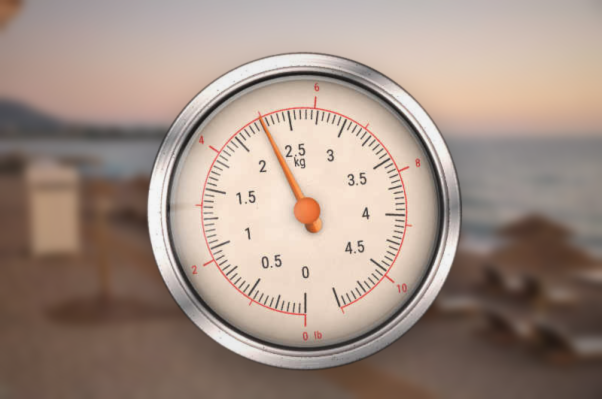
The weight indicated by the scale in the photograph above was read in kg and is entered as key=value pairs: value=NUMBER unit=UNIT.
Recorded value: value=2.25 unit=kg
